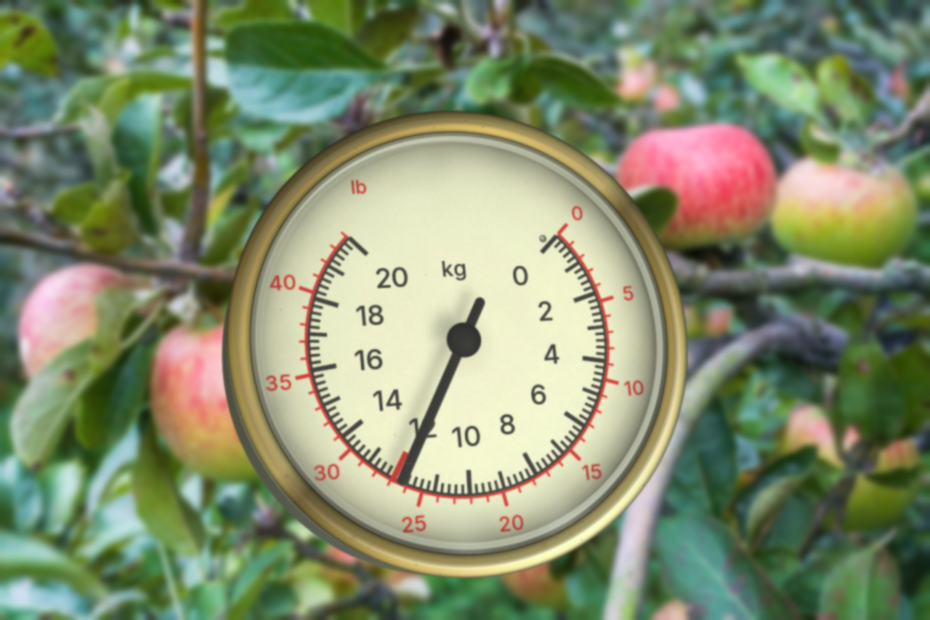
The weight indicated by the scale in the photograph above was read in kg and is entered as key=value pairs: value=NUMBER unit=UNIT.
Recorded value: value=12 unit=kg
